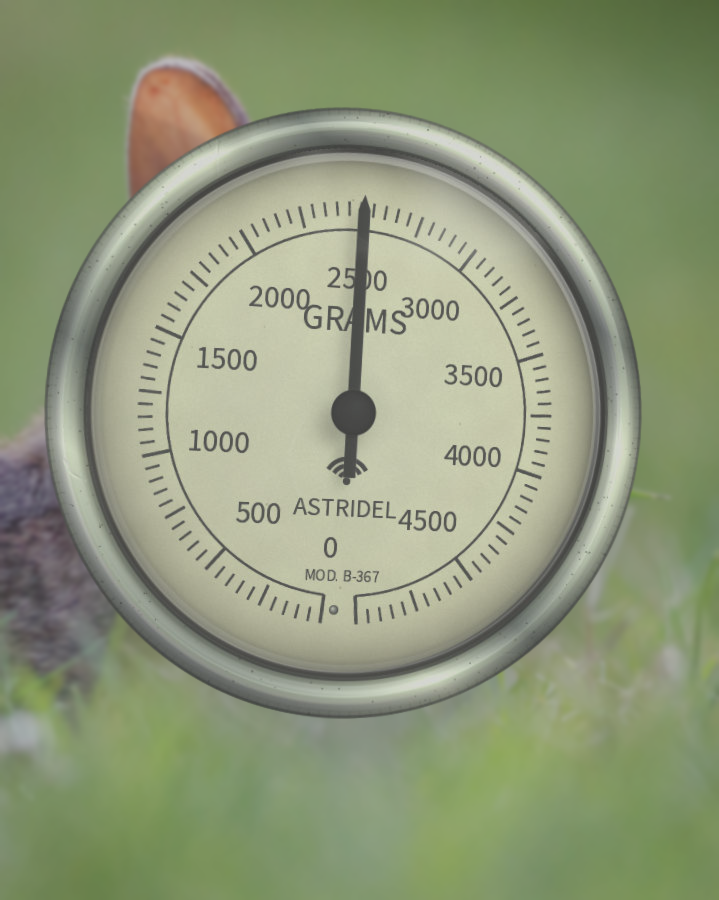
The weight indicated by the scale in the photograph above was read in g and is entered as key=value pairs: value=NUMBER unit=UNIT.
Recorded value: value=2500 unit=g
